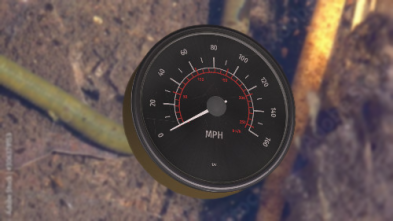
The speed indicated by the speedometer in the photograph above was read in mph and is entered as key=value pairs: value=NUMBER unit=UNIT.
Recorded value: value=0 unit=mph
